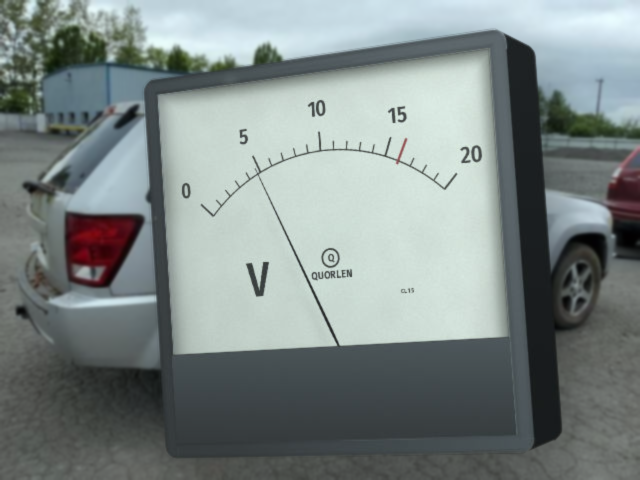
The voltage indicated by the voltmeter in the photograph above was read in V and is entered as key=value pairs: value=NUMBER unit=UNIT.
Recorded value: value=5 unit=V
